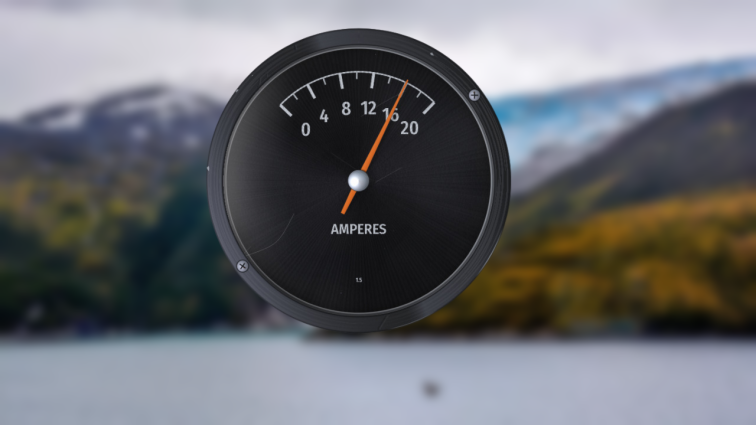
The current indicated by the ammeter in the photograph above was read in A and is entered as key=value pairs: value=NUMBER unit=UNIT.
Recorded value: value=16 unit=A
